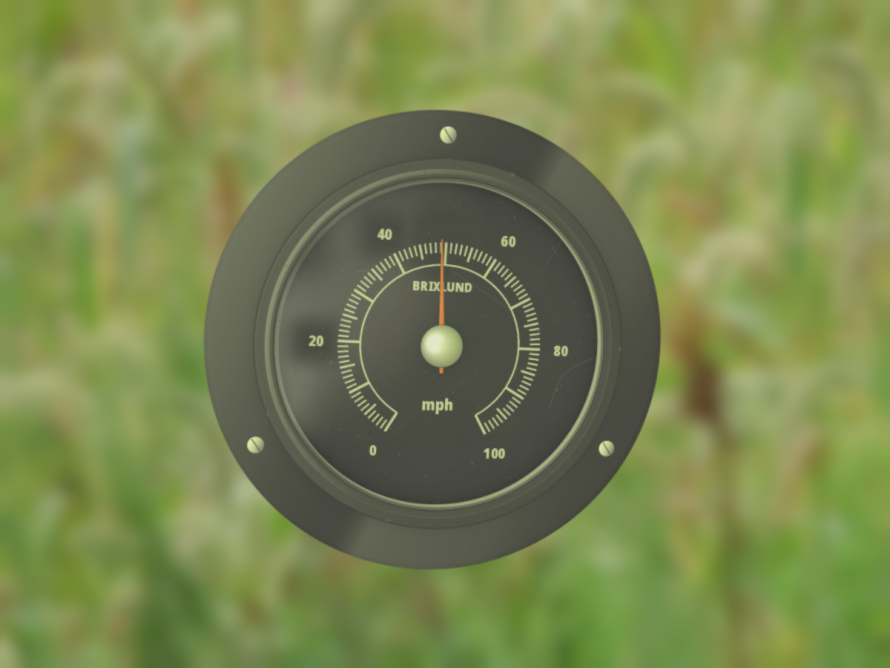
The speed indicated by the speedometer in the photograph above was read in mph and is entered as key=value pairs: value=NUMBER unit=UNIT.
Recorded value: value=49 unit=mph
